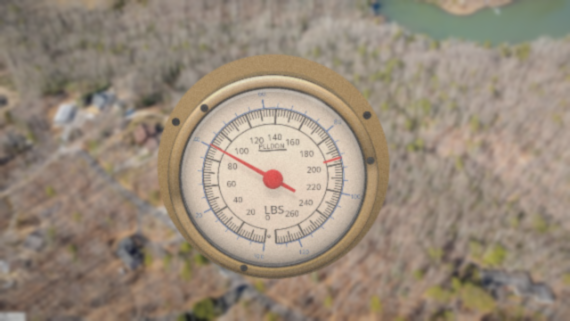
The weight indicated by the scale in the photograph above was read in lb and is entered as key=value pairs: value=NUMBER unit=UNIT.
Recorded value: value=90 unit=lb
